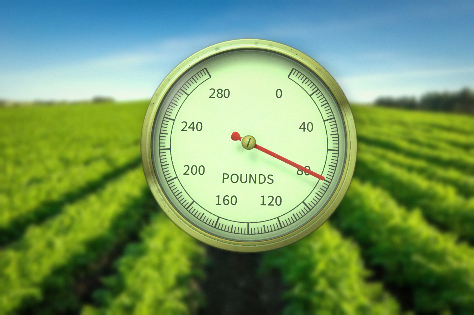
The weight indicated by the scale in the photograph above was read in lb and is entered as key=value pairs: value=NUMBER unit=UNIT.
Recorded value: value=80 unit=lb
